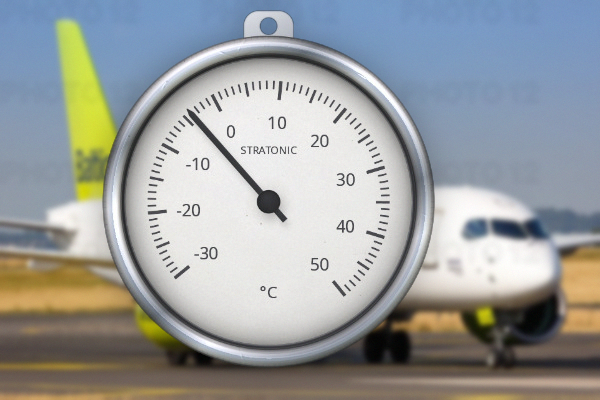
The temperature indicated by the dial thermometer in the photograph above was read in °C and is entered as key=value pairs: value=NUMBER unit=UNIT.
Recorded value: value=-4 unit=°C
